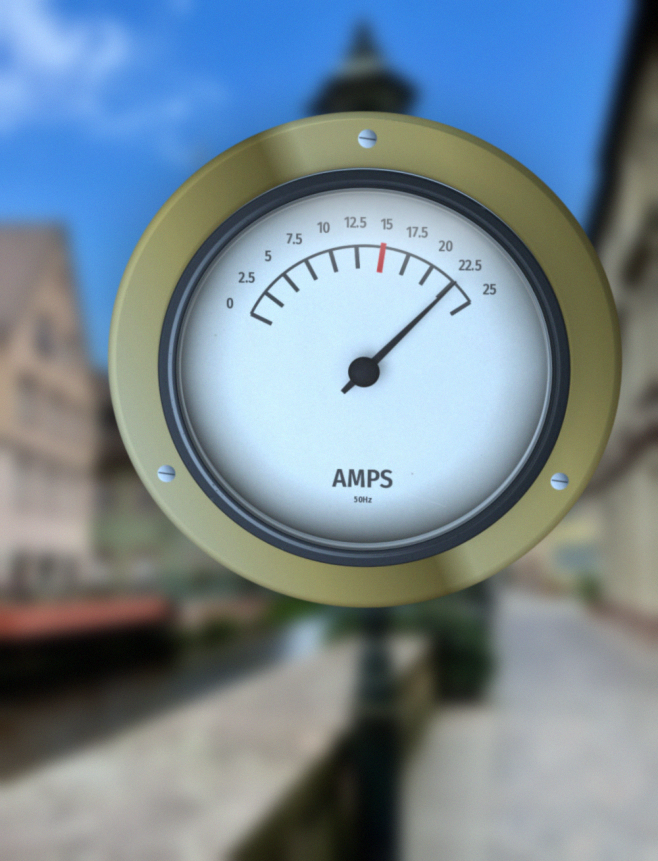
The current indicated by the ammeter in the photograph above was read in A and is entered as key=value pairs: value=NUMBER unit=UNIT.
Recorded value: value=22.5 unit=A
